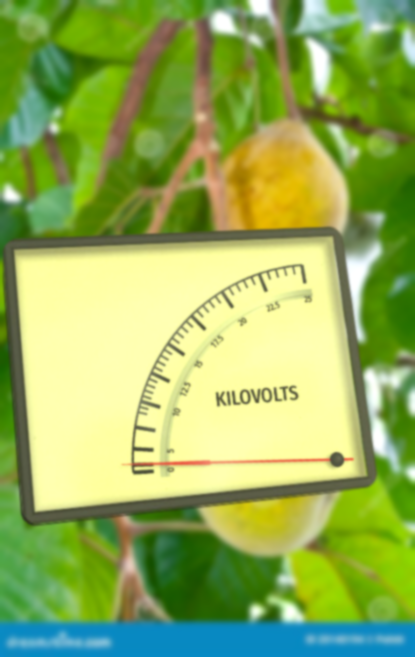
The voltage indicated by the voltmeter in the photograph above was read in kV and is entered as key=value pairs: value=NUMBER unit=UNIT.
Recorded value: value=2.5 unit=kV
